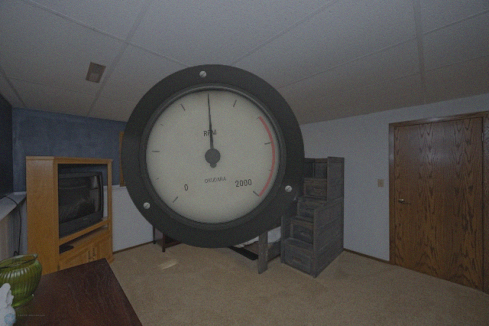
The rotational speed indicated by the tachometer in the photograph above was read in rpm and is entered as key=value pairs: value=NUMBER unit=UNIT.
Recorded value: value=1000 unit=rpm
